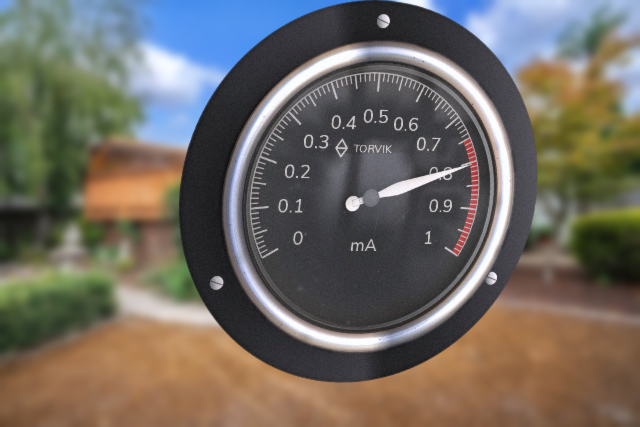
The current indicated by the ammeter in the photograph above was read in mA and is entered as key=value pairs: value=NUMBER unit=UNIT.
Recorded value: value=0.8 unit=mA
